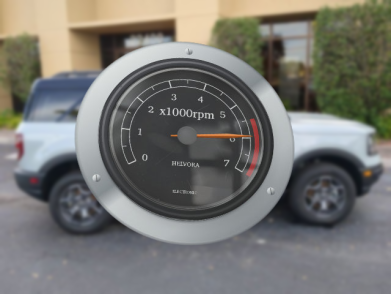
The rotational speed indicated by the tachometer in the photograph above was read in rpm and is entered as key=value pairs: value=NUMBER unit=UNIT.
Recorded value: value=6000 unit=rpm
